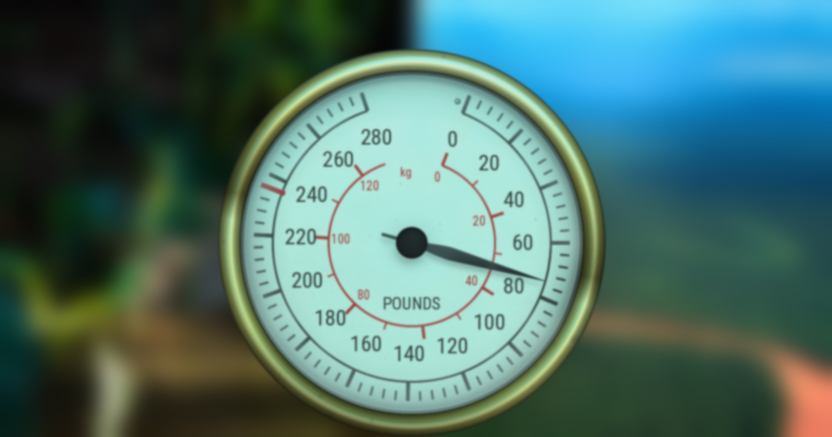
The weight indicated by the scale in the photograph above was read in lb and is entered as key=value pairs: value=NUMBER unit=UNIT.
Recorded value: value=74 unit=lb
